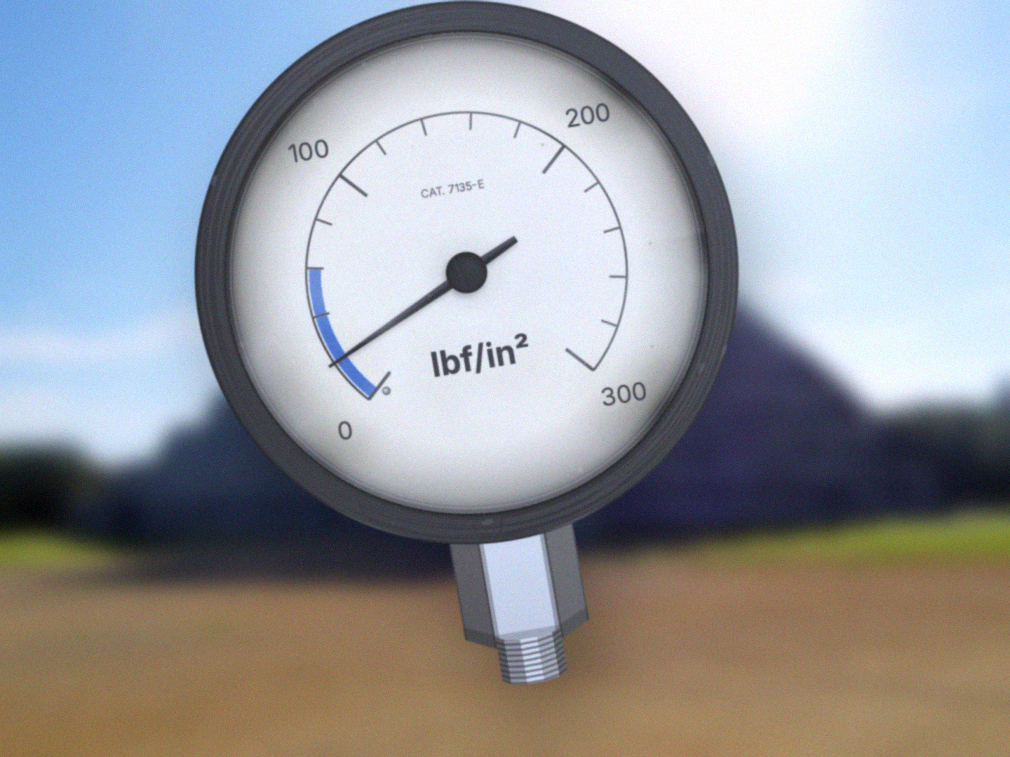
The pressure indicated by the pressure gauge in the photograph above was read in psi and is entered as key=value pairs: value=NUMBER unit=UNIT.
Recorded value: value=20 unit=psi
